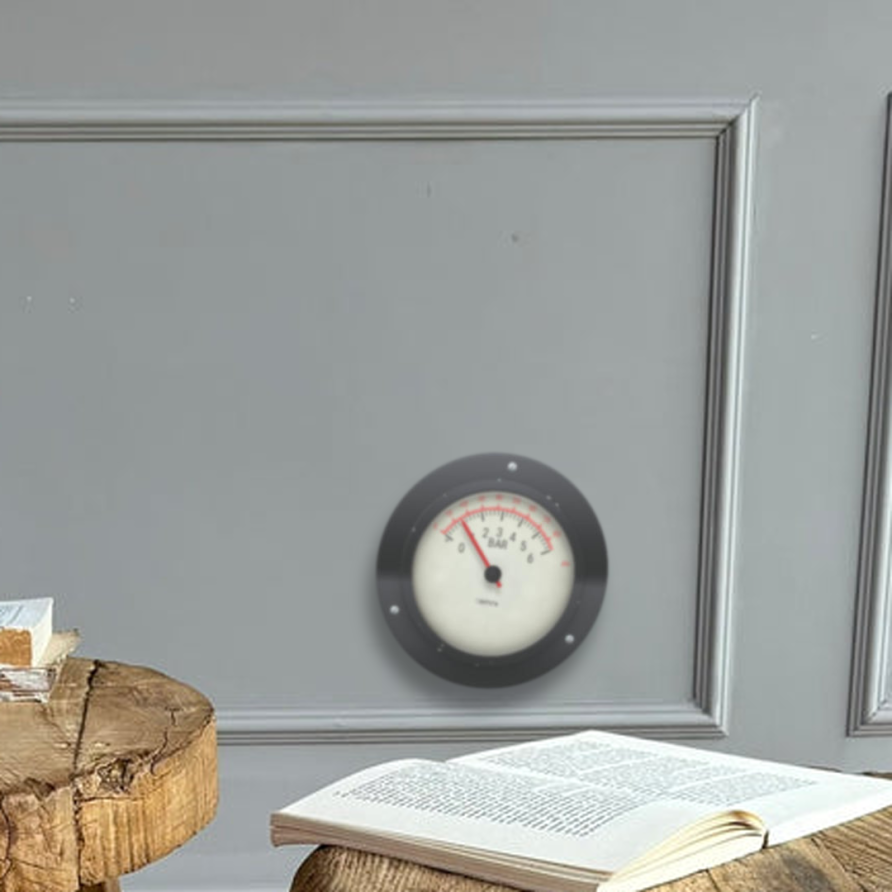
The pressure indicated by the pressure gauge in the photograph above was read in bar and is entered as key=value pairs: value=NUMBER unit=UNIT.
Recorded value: value=1 unit=bar
